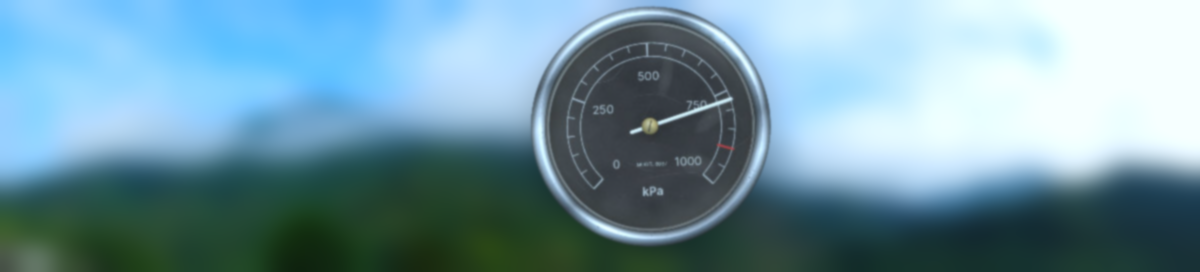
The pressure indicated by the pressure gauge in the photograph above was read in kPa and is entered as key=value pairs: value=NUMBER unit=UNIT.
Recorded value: value=775 unit=kPa
